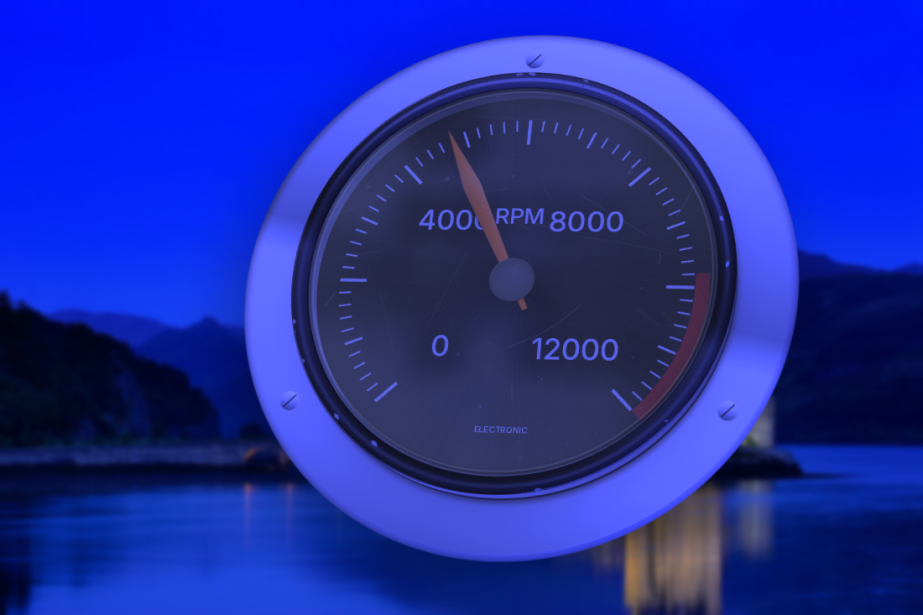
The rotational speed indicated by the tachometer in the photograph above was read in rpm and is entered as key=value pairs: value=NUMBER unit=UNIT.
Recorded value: value=4800 unit=rpm
